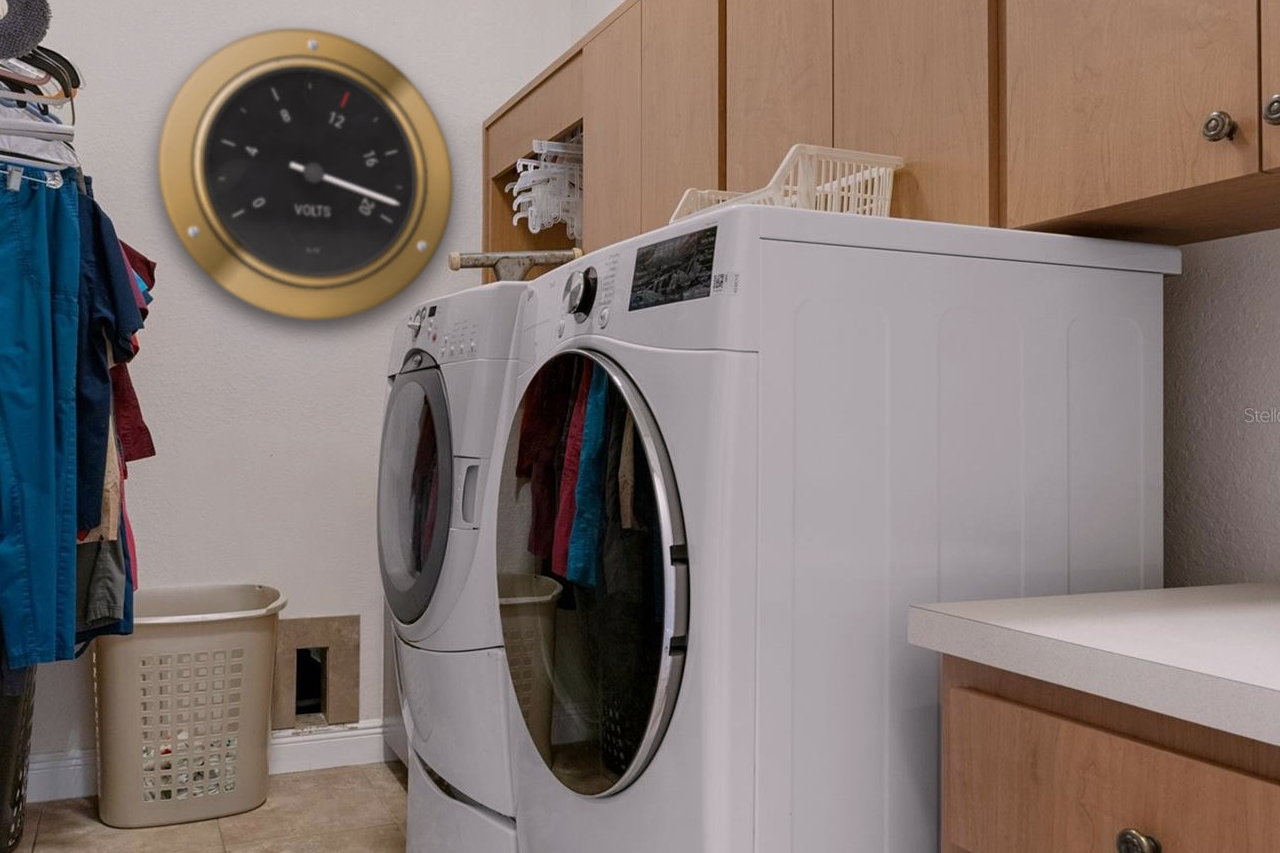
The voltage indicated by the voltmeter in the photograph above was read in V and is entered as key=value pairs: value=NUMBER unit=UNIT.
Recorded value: value=19 unit=V
